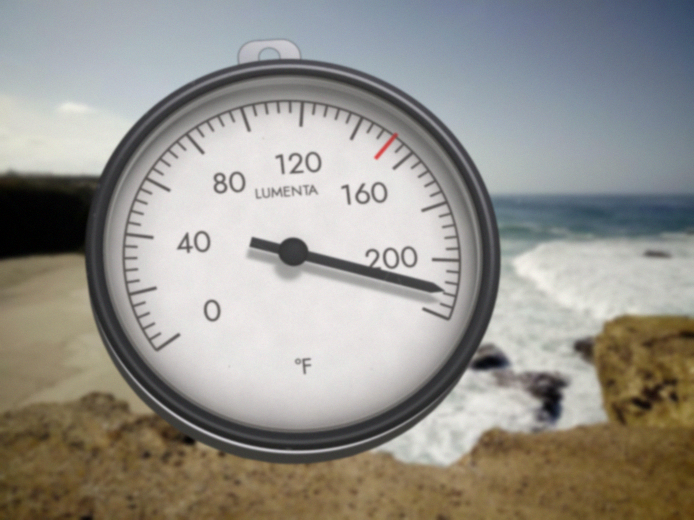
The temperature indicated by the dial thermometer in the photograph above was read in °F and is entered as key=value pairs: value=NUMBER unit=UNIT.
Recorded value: value=212 unit=°F
